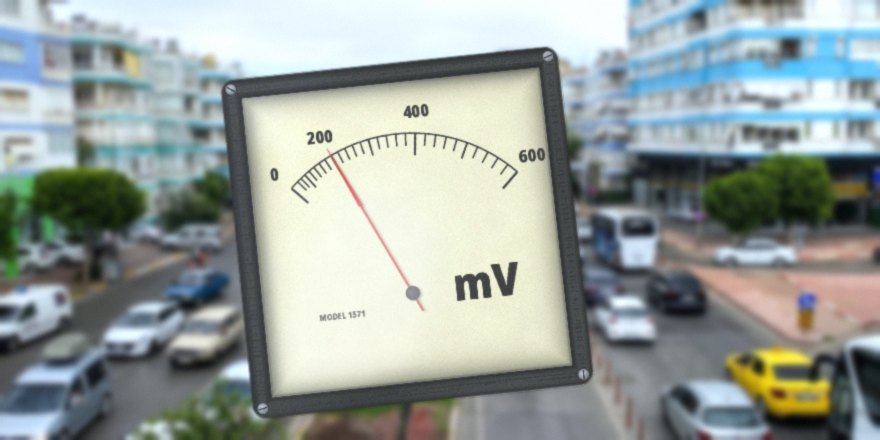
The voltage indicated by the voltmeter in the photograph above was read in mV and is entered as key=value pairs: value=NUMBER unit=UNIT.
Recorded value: value=200 unit=mV
